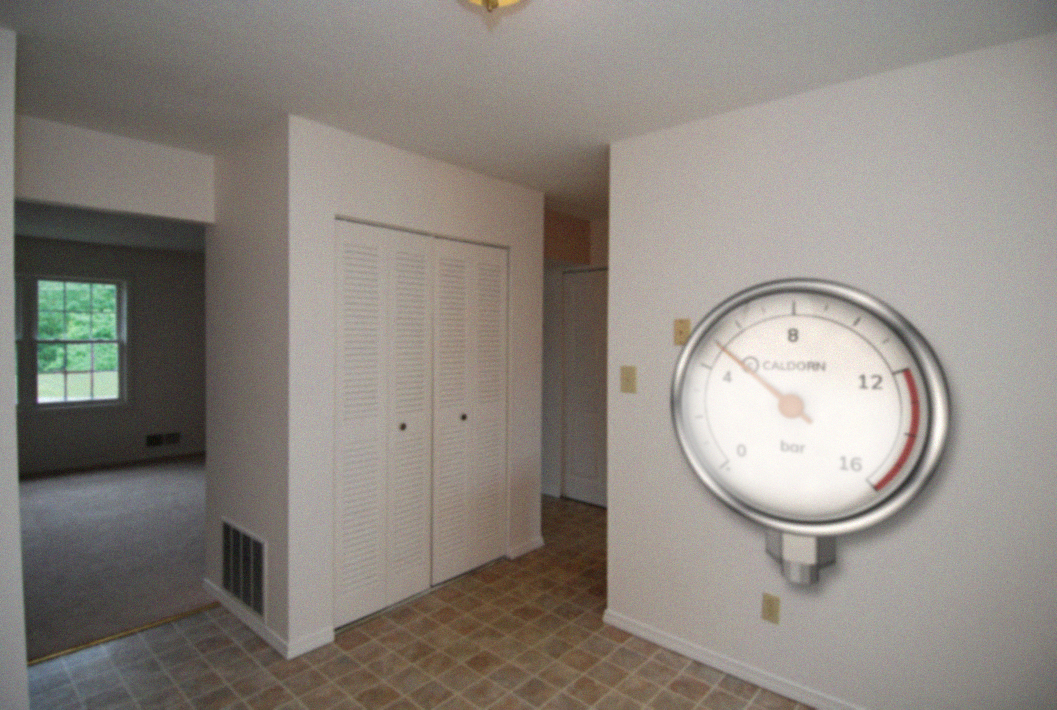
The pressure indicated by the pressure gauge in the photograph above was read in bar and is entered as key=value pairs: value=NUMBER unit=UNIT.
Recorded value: value=5 unit=bar
